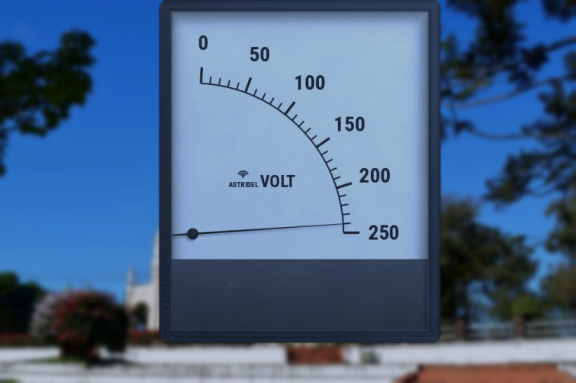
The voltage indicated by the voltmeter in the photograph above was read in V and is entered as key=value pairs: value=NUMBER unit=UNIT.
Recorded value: value=240 unit=V
